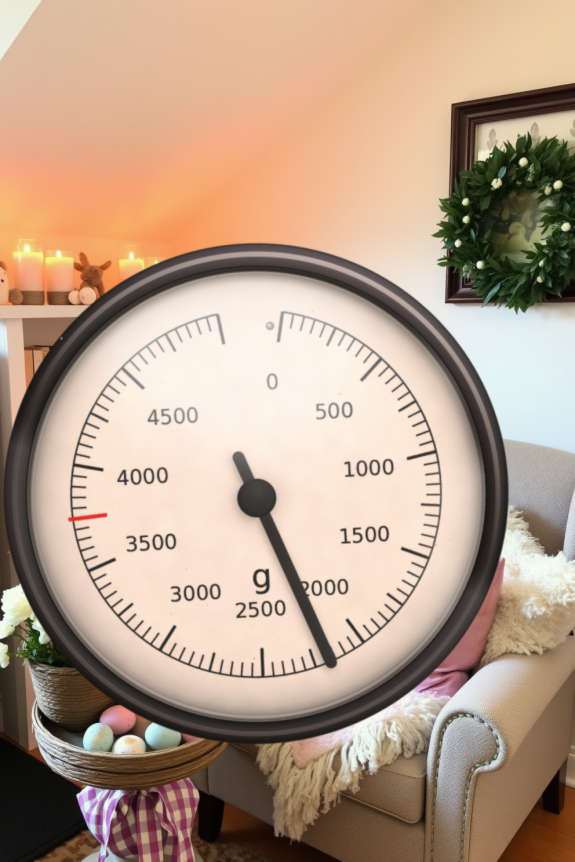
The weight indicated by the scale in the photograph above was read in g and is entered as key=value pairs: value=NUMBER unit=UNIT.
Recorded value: value=2175 unit=g
